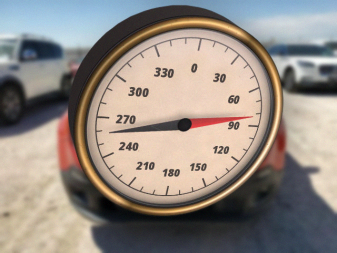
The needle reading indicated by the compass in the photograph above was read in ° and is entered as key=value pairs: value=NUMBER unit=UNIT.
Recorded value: value=80 unit=°
